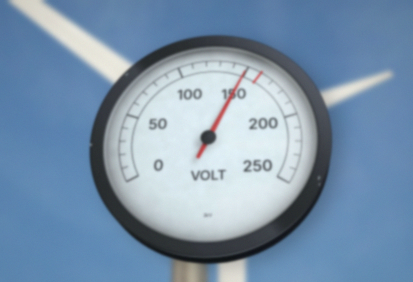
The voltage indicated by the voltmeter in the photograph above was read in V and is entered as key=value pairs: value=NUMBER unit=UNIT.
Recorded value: value=150 unit=V
